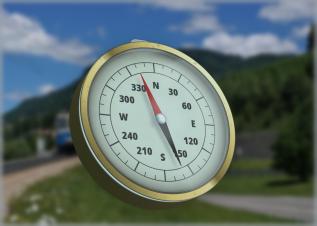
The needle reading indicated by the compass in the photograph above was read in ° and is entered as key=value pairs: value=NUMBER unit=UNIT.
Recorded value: value=340 unit=°
